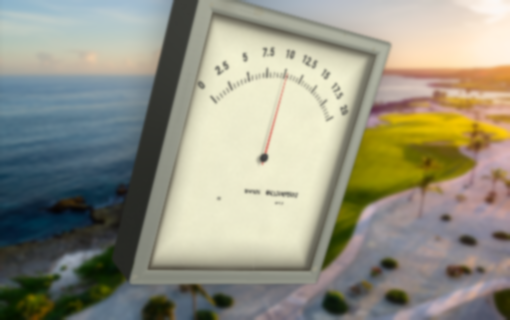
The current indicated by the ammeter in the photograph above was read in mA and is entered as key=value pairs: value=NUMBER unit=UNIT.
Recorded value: value=10 unit=mA
